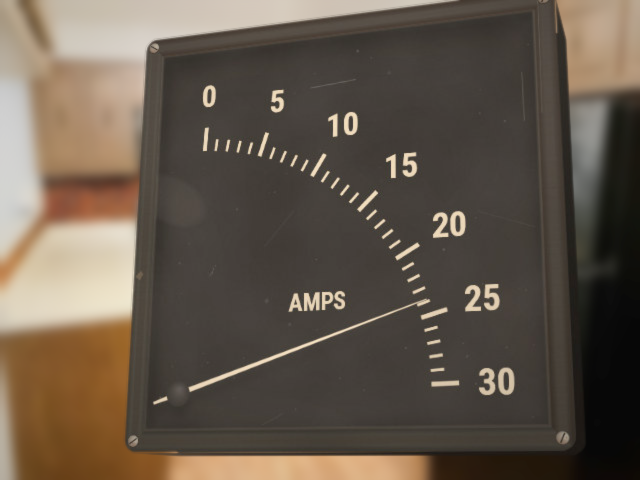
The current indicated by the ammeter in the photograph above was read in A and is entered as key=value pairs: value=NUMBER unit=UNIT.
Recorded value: value=24 unit=A
